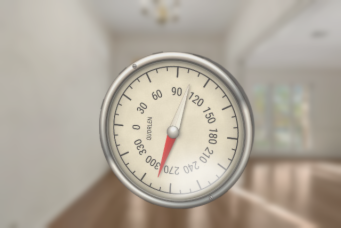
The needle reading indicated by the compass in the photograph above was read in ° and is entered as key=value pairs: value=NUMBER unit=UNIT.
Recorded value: value=285 unit=°
